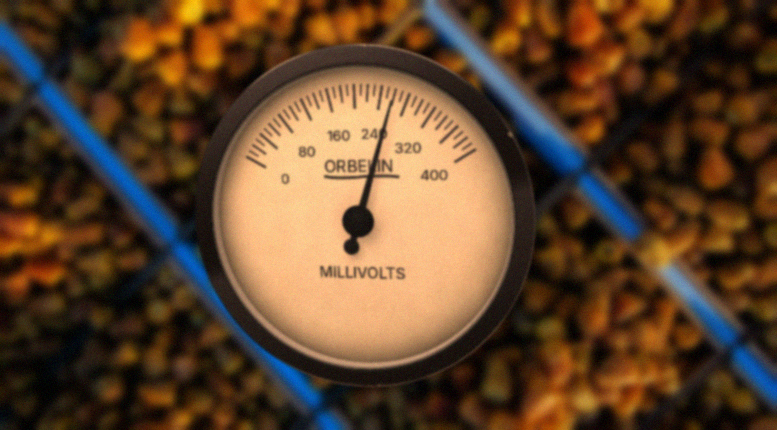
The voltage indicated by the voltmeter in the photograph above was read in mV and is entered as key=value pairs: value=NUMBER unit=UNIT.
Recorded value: value=260 unit=mV
